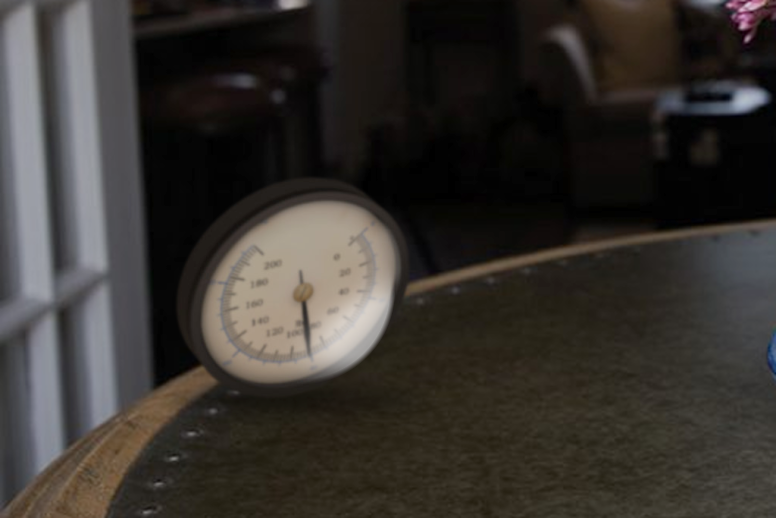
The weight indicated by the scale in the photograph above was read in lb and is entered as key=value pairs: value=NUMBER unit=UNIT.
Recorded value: value=90 unit=lb
